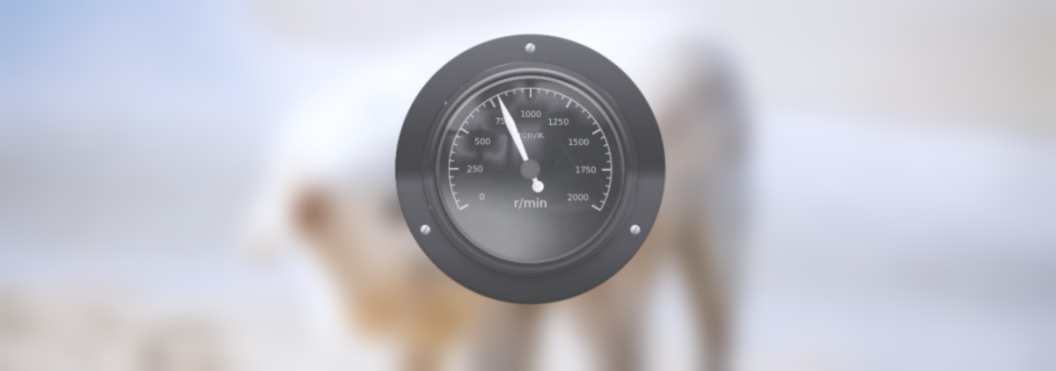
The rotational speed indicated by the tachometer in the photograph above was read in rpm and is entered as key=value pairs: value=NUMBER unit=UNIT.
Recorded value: value=800 unit=rpm
